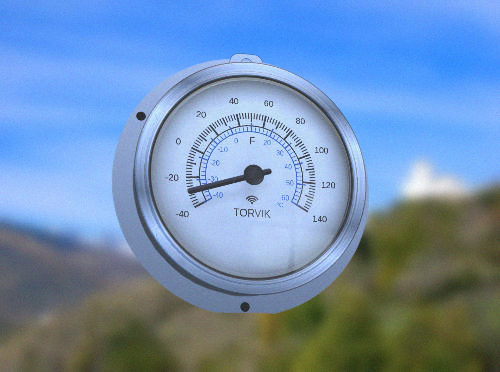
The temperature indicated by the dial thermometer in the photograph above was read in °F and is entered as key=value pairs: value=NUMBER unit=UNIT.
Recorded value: value=-30 unit=°F
